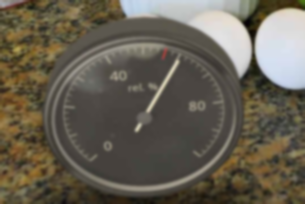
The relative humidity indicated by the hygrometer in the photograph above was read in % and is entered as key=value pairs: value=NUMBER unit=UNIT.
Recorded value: value=60 unit=%
